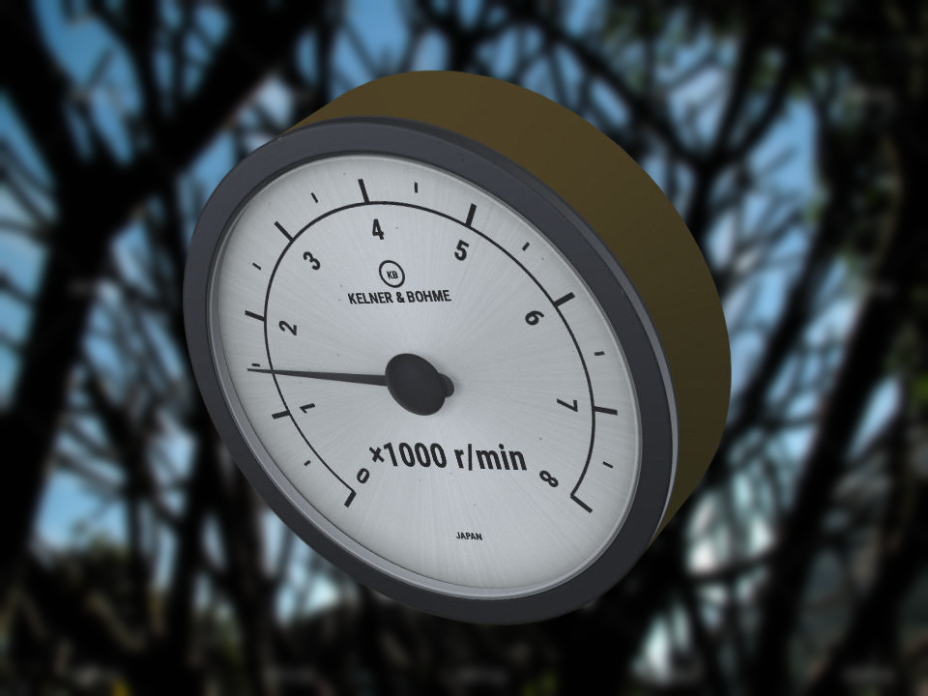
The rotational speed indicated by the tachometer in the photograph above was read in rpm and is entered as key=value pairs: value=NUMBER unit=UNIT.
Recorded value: value=1500 unit=rpm
